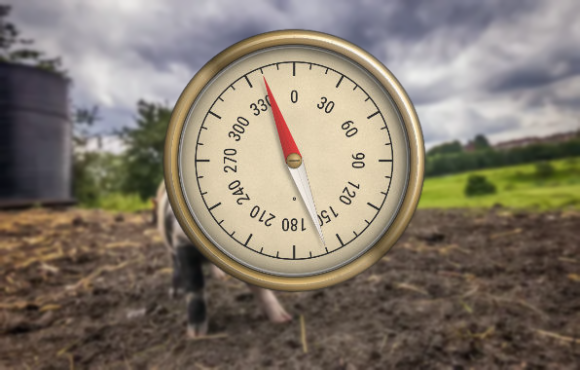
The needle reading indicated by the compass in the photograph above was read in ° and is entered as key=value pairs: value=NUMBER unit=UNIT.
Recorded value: value=340 unit=°
